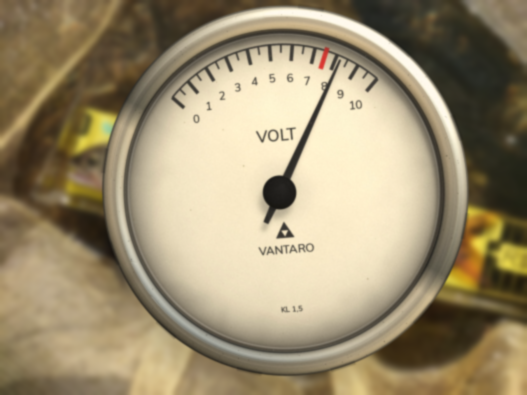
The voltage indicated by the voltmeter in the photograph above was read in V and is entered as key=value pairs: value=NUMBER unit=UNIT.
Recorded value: value=8.25 unit=V
